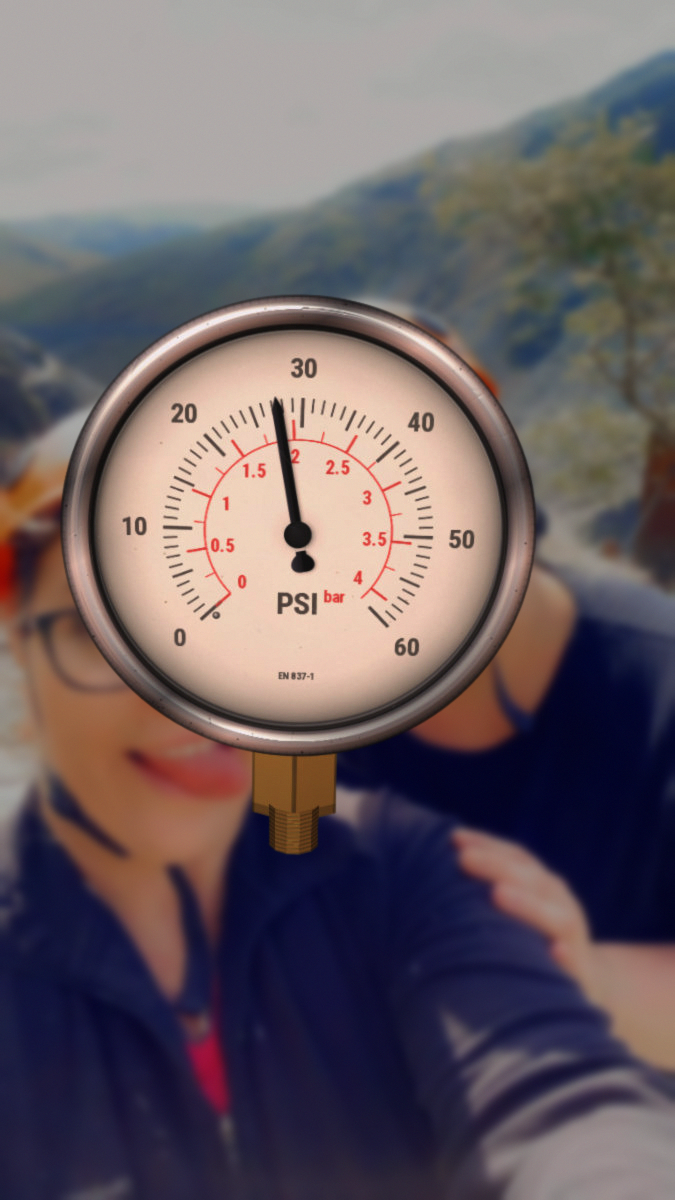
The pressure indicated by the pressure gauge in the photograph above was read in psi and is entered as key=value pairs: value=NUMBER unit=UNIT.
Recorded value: value=27.5 unit=psi
